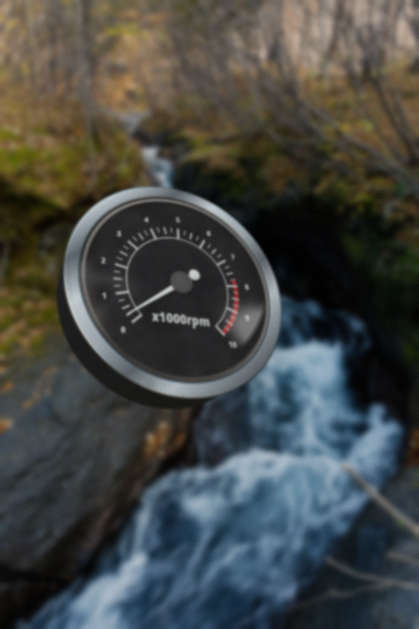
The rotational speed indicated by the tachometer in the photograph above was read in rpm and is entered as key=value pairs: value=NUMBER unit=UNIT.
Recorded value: value=250 unit=rpm
